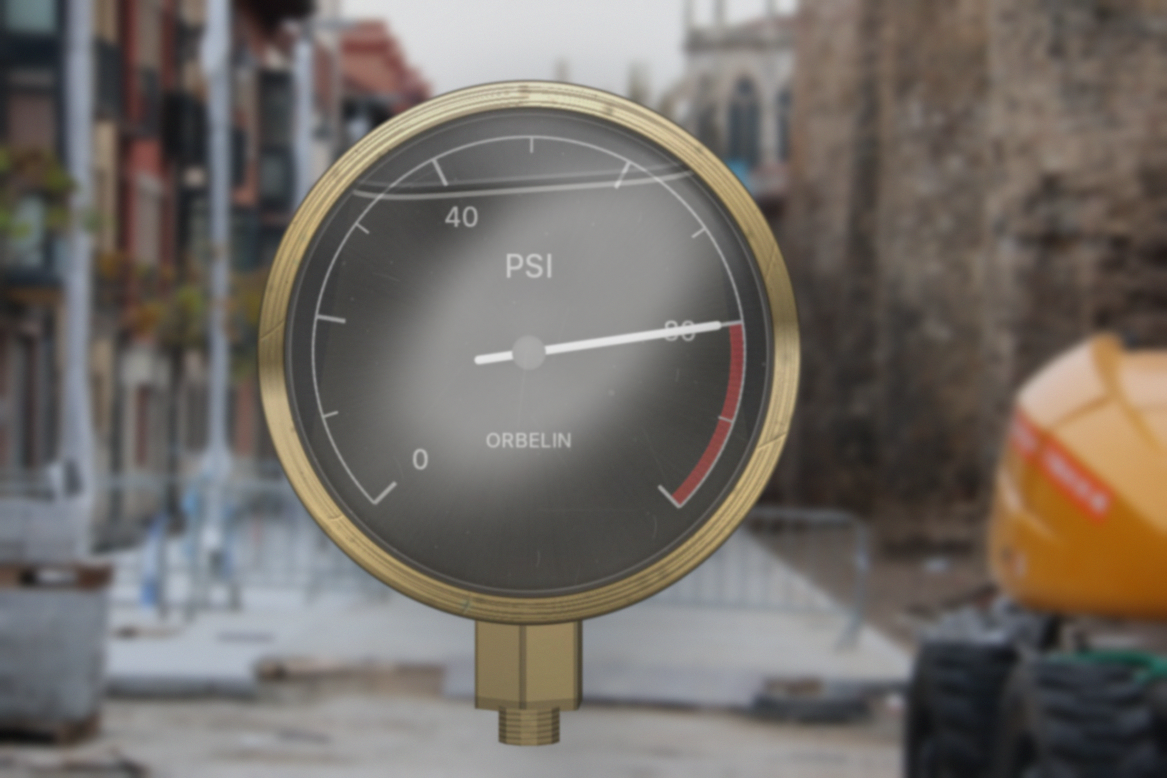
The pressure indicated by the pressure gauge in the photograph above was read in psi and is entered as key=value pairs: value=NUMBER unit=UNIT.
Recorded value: value=80 unit=psi
